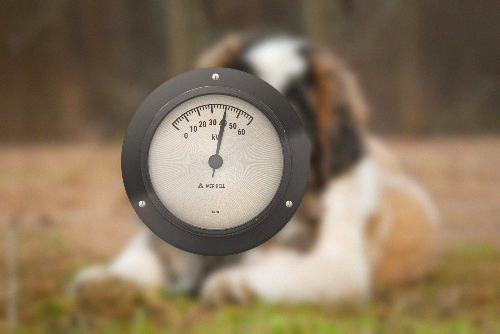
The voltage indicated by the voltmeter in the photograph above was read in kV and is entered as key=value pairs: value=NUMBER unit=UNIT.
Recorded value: value=40 unit=kV
